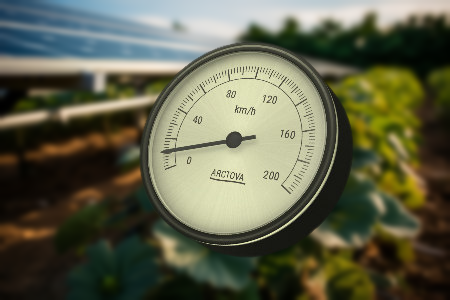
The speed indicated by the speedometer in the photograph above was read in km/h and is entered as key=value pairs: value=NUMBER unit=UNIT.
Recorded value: value=10 unit=km/h
